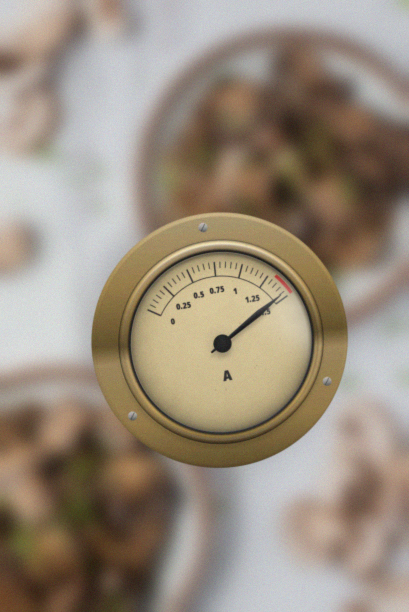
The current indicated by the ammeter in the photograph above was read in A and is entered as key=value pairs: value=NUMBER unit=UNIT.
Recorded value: value=1.45 unit=A
